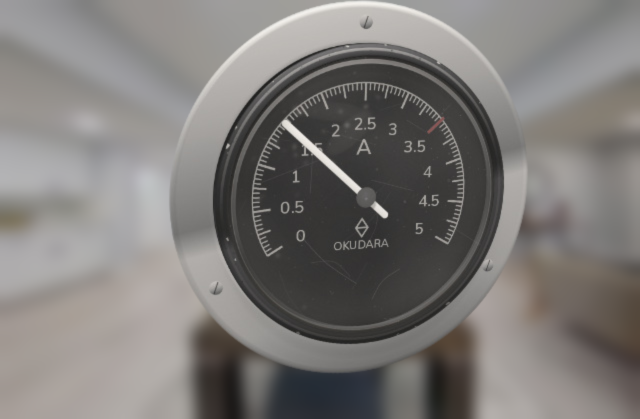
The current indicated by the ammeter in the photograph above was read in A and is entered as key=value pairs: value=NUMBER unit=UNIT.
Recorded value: value=1.5 unit=A
